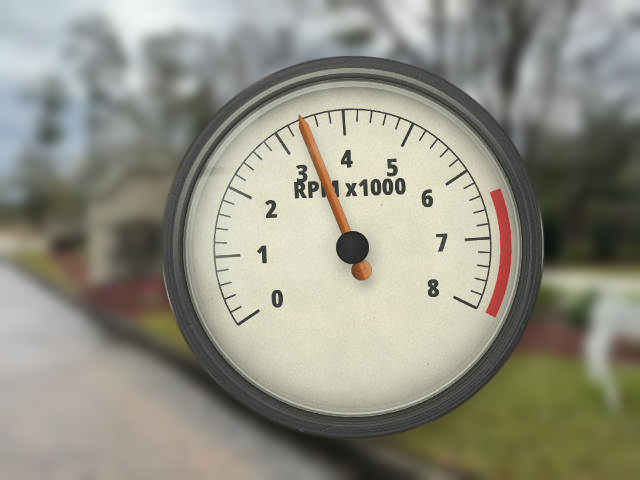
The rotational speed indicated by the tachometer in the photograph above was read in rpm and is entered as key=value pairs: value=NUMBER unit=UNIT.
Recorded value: value=3400 unit=rpm
